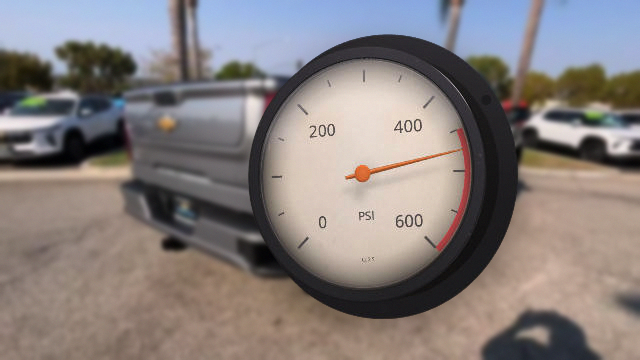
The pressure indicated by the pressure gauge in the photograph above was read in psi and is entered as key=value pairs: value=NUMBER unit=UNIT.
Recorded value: value=475 unit=psi
